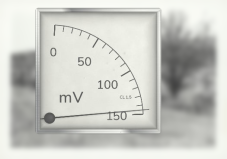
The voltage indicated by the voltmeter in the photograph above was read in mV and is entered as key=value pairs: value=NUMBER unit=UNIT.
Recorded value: value=145 unit=mV
